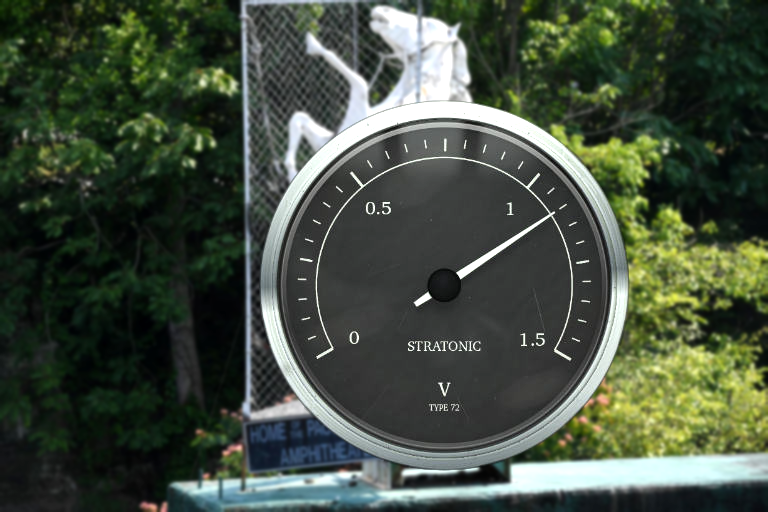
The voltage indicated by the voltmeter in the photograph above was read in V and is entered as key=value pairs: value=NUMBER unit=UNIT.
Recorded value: value=1.1 unit=V
